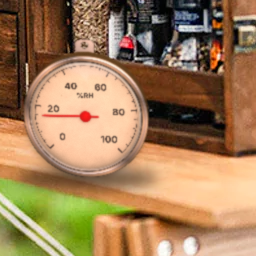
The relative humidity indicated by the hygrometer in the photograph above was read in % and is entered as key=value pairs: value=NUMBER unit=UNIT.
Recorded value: value=16 unit=%
